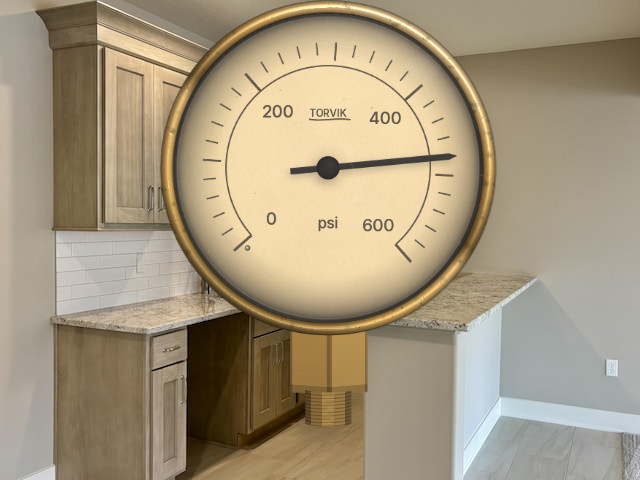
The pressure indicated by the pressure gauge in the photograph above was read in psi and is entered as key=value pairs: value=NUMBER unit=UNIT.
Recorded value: value=480 unit=psi
